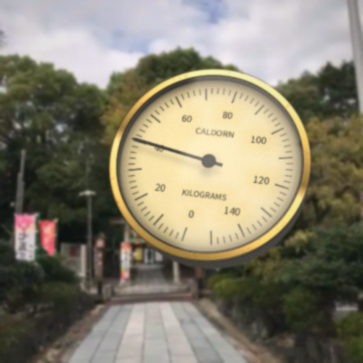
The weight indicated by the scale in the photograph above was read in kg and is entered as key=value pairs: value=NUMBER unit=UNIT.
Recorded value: value=40 unit=kg
